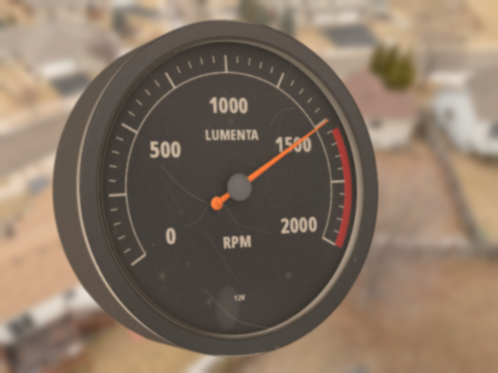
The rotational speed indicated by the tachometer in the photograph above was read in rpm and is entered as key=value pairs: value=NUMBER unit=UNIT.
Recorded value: value=1500 unit=rpm
